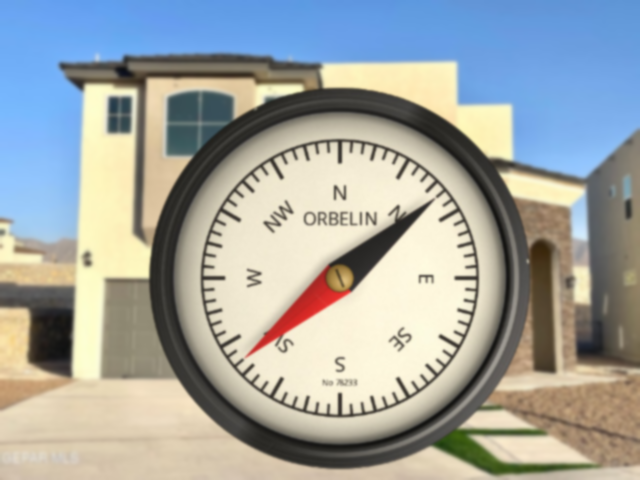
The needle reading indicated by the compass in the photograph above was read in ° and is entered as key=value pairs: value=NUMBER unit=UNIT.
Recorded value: value=230 unit=°
